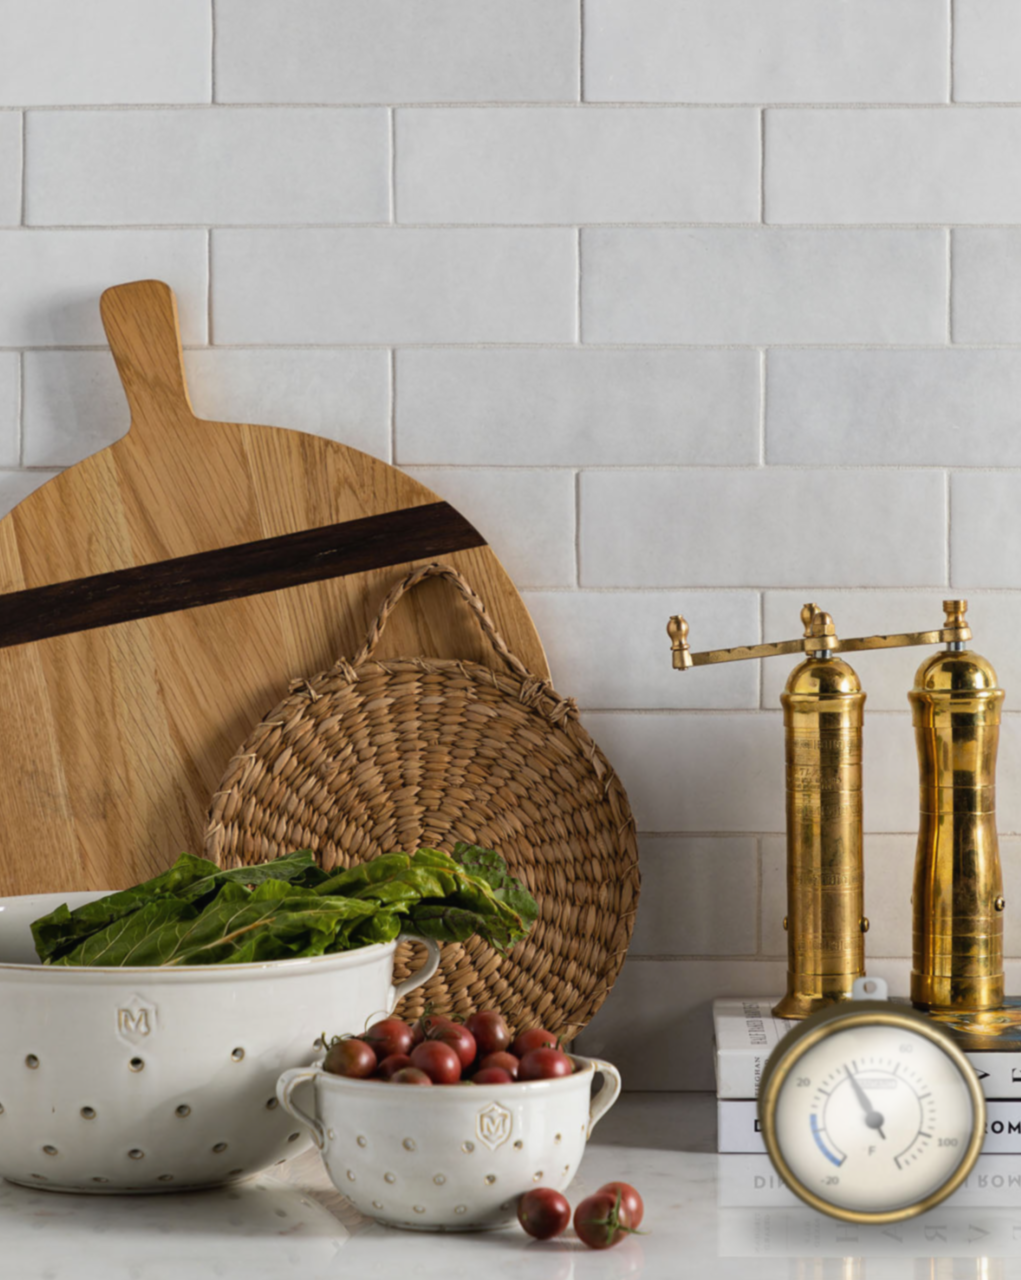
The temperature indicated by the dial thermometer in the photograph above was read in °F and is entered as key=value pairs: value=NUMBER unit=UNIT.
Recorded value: value=36 unit=°F
